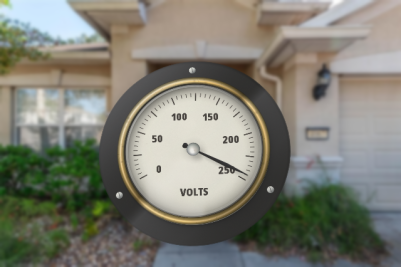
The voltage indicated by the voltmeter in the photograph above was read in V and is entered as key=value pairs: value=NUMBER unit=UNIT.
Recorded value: value=245 unit=V
